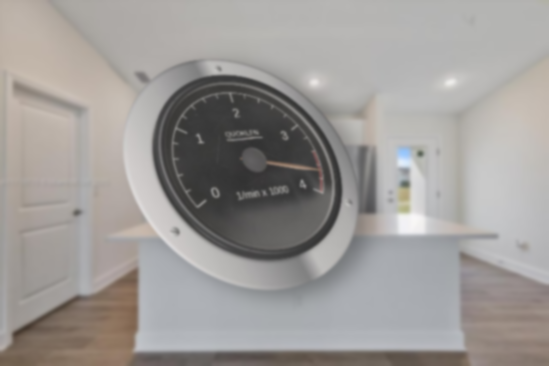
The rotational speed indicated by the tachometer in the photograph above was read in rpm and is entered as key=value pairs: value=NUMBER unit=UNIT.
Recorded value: value=3700 unit=rpm
